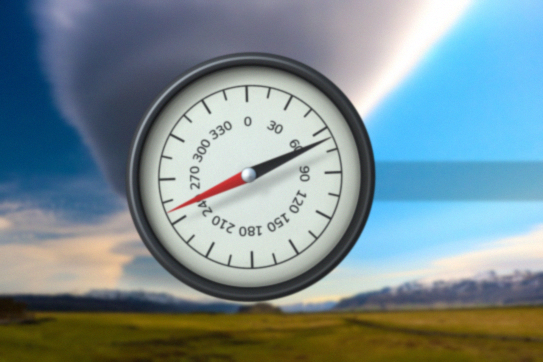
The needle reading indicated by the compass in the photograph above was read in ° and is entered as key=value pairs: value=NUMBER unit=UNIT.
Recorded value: value=247.5 unit=°
